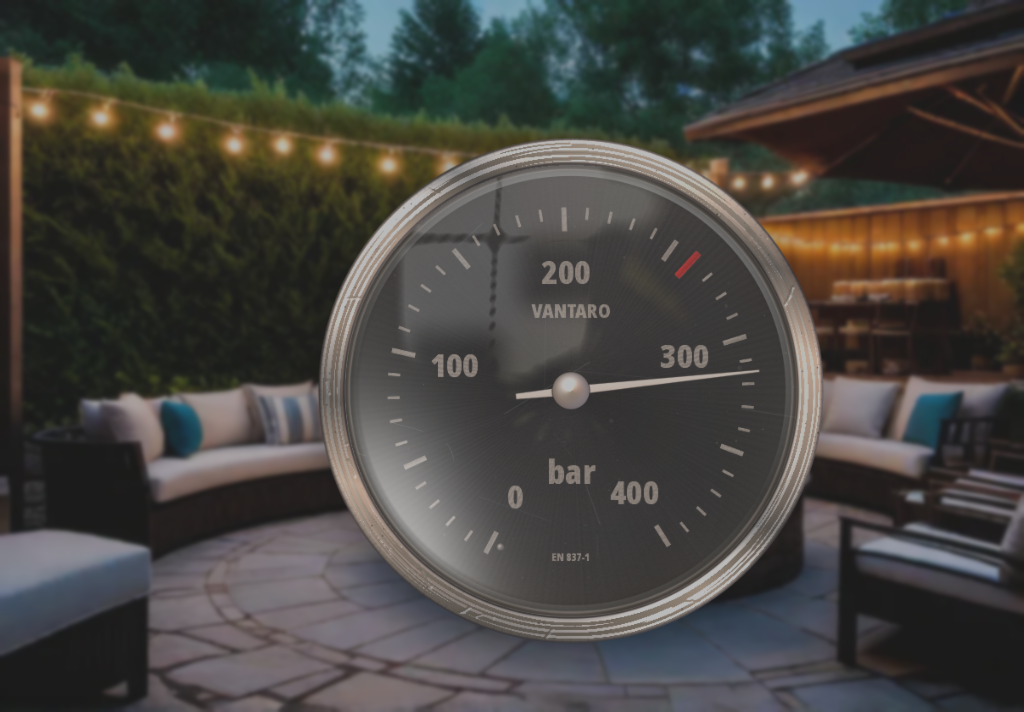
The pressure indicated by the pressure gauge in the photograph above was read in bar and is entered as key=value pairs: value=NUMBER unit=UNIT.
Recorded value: value=315 unit=bar
